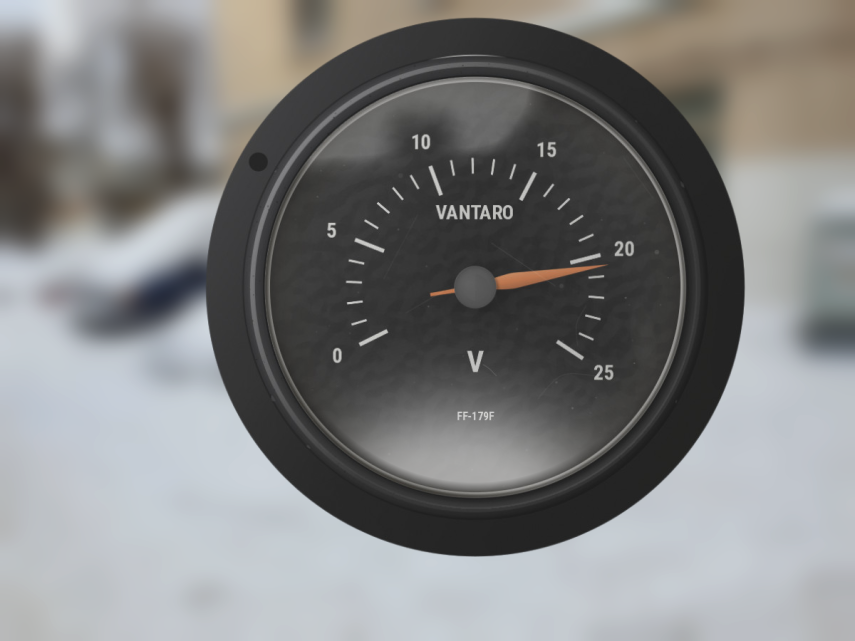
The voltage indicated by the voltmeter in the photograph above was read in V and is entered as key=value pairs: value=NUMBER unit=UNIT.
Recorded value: value=20.5 unit=V
